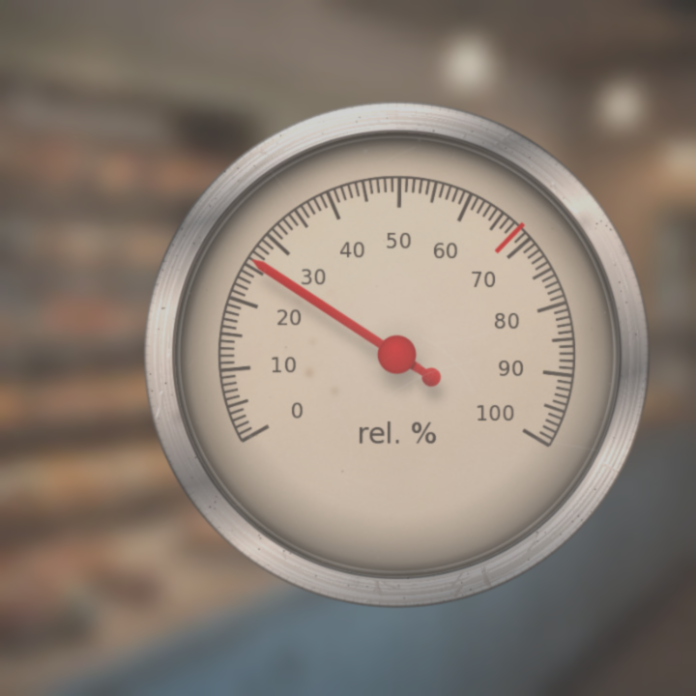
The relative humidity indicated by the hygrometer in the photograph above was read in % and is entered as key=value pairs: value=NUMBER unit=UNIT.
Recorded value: value=26 unit=%
